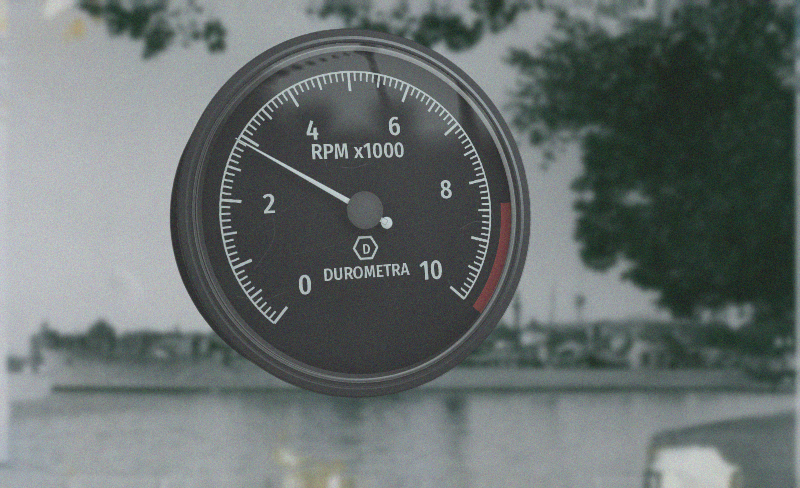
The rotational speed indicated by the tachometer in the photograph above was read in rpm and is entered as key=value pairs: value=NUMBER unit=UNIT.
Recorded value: value=2900 unit=rpm
